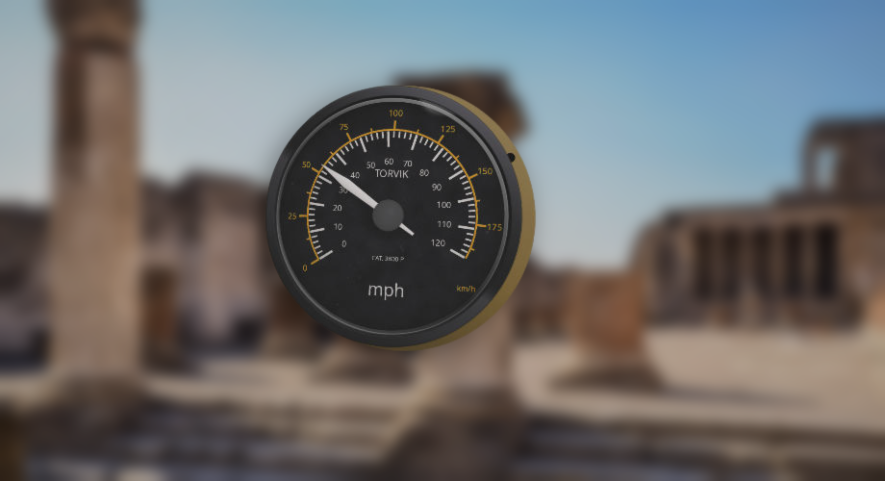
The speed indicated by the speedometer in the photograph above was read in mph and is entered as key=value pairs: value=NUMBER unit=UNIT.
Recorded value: value=34 unit=mph
